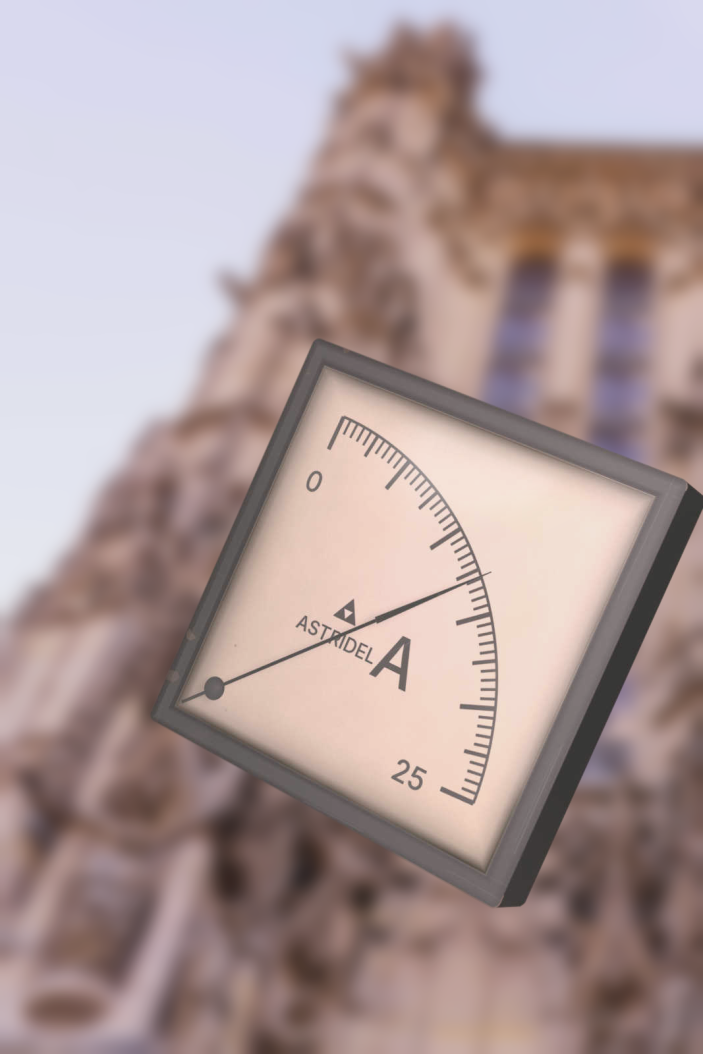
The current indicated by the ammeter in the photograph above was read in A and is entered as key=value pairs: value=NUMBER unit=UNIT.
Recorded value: value=13 unit=A
